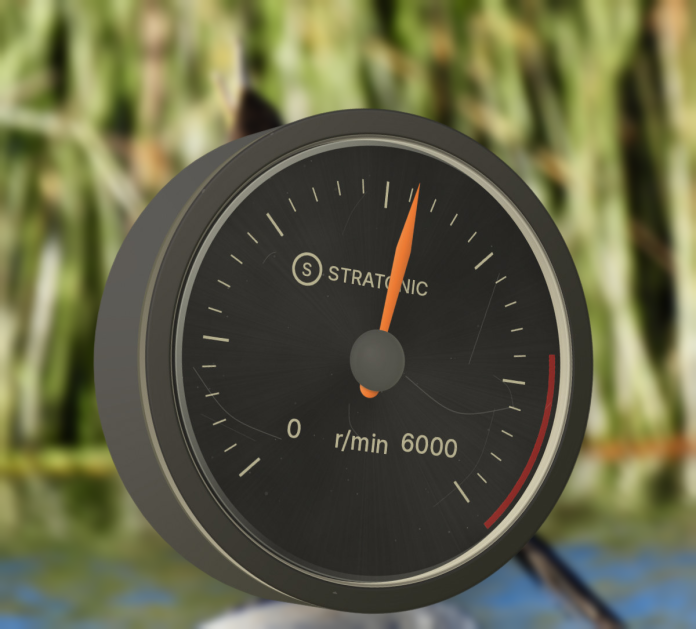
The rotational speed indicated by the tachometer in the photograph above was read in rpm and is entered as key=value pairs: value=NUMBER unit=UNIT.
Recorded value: value=3200 unit=rpm
